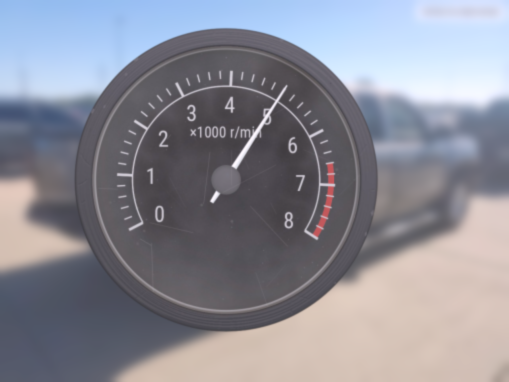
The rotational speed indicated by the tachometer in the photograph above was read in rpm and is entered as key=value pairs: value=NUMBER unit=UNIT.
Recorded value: value=5000 unit=rpm
